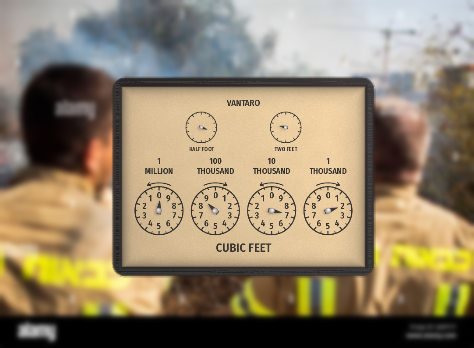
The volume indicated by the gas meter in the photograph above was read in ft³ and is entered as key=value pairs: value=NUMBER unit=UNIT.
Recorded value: value=987200 unit=ft³
